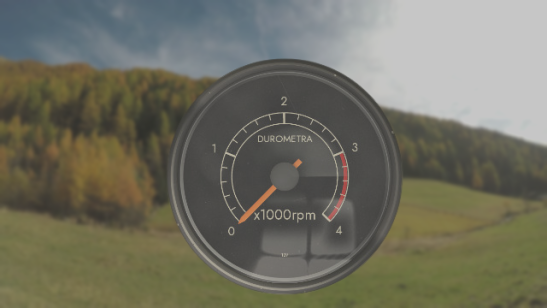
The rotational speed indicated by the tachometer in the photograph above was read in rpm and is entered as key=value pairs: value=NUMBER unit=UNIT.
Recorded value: value=0 unit=rpm
